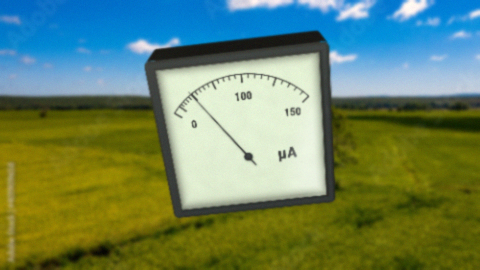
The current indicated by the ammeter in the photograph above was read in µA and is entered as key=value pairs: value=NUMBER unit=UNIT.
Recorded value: value=50 unit=µA
